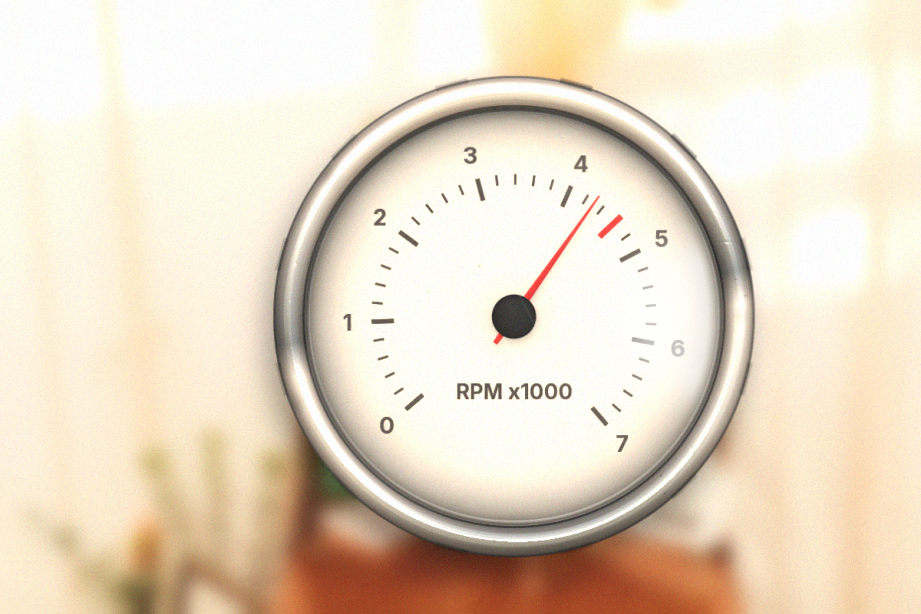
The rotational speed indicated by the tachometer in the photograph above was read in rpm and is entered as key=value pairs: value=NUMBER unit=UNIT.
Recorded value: value=4300 unit=rpm
